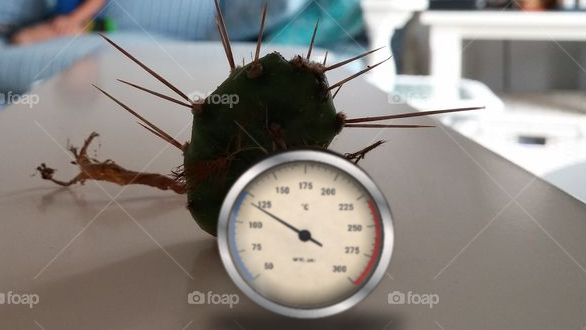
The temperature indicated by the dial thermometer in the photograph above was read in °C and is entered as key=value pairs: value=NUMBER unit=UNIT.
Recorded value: value=120 unit=°C
